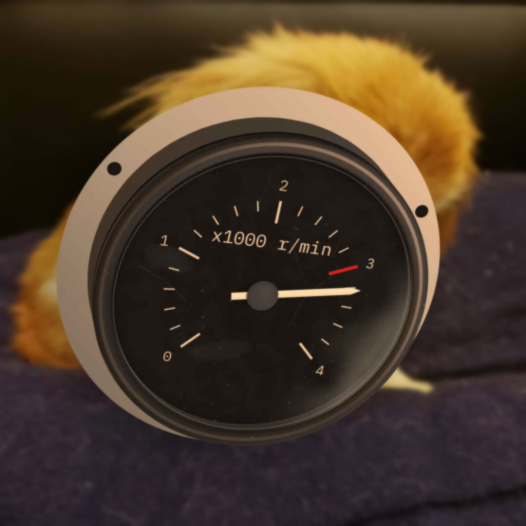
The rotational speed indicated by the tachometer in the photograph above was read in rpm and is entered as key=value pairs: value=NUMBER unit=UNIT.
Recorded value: value=3200 unit=rpm
